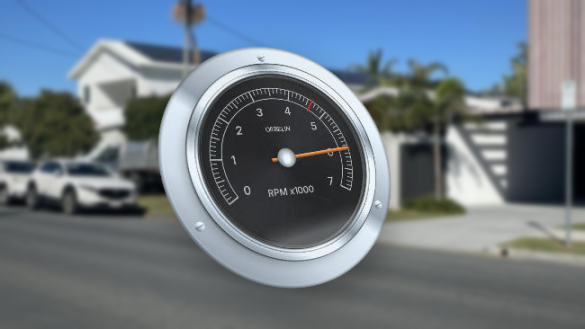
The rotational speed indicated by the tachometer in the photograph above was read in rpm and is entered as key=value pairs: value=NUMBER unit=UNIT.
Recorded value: value=6000 unit=rpm
